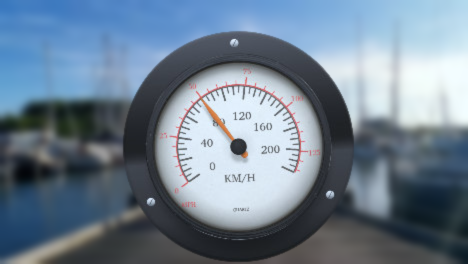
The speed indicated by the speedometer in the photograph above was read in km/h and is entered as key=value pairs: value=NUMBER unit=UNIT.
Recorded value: value=80 unit=km/h
